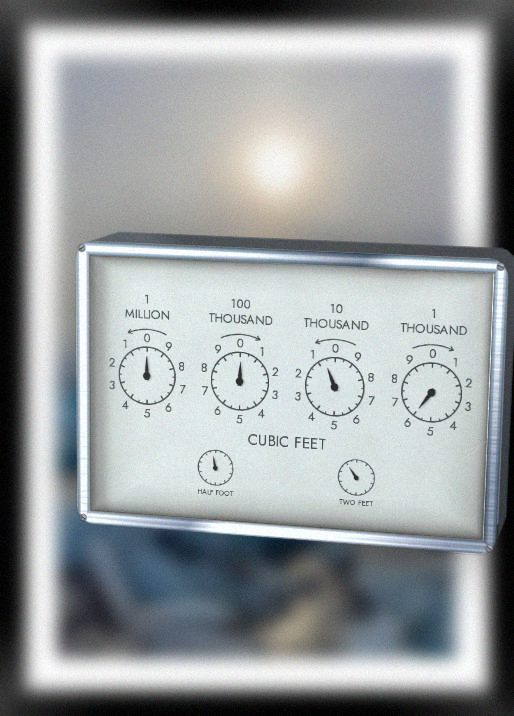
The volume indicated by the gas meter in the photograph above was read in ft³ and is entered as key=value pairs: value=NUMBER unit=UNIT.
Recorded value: value=600 unit=ft³
